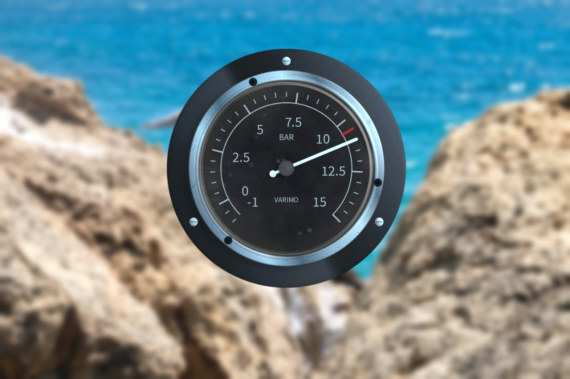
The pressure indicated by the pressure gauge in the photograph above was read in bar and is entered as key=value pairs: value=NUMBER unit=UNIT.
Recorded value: value=11 unit=bar
